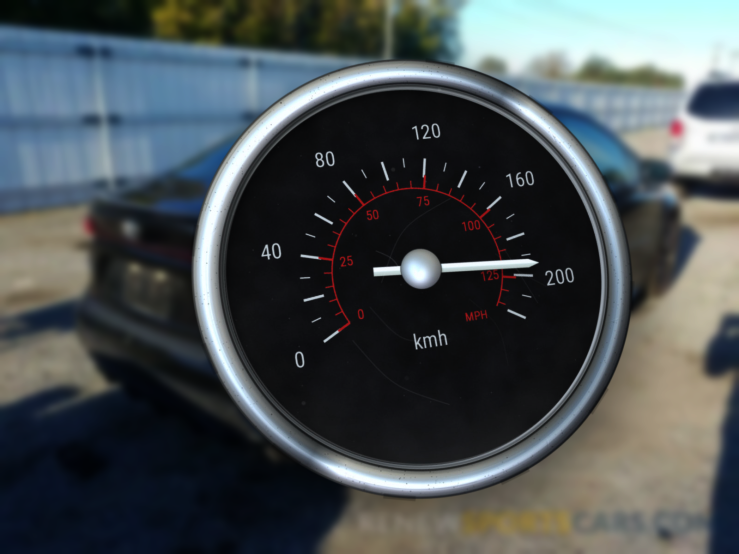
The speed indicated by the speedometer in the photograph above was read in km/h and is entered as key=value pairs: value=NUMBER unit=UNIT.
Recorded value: value=195 unit=km/h
